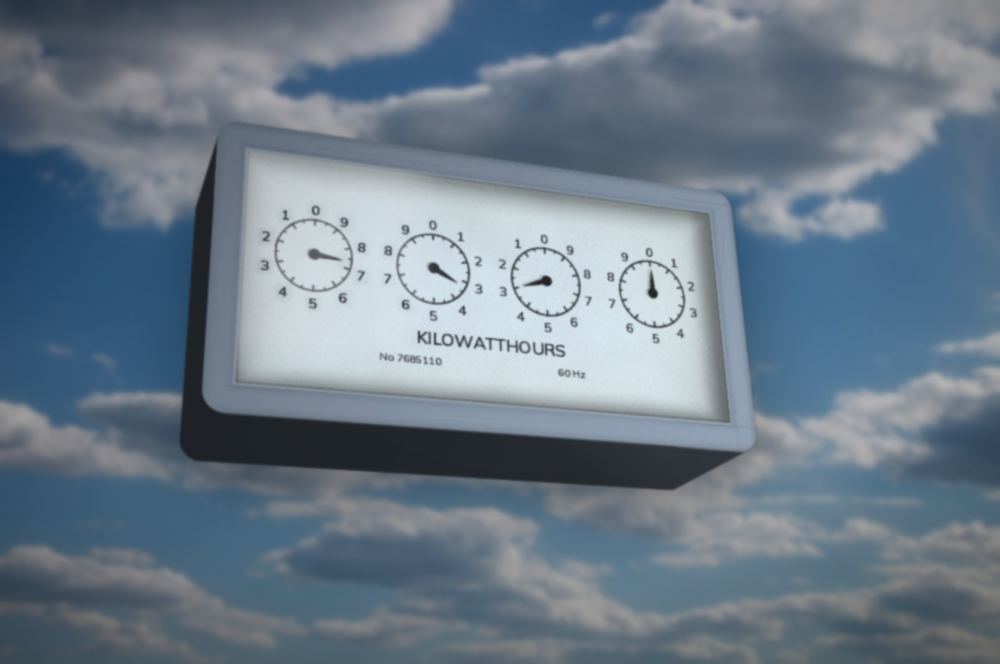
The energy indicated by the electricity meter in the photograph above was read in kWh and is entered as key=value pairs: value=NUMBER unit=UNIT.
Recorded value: value=7330 unit=kWh
